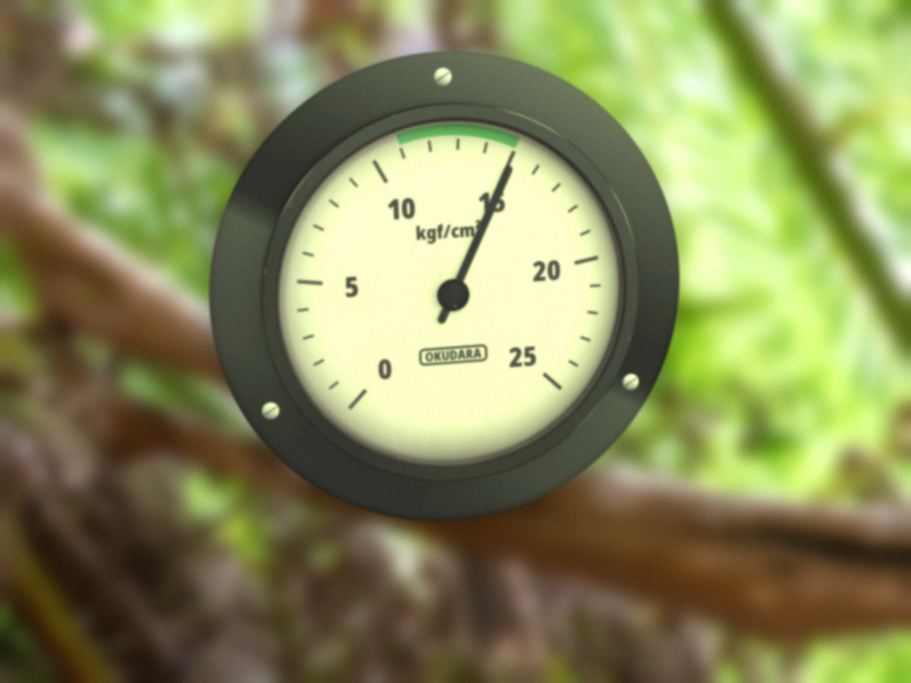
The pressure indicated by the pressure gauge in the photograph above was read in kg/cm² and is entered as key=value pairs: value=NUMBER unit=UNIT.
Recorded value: value=15 unit=kg/cm²
